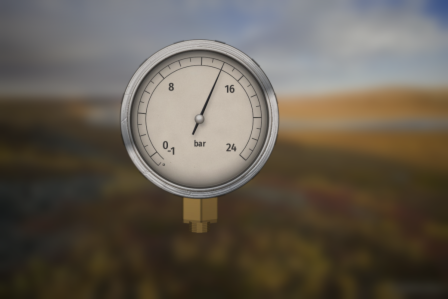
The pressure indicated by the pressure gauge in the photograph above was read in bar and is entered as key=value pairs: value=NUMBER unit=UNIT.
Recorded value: value=14 unit=bar
